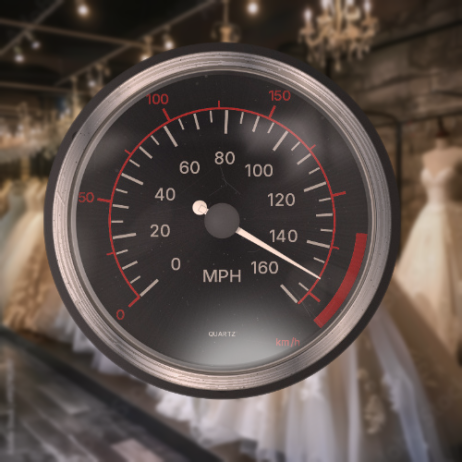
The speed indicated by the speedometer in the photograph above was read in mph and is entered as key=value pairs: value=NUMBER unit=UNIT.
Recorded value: value=150 unit=mph
